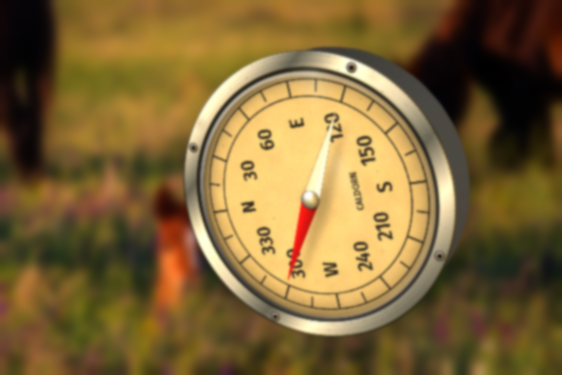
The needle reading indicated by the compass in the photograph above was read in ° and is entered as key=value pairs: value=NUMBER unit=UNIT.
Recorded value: value=300 unit=°
